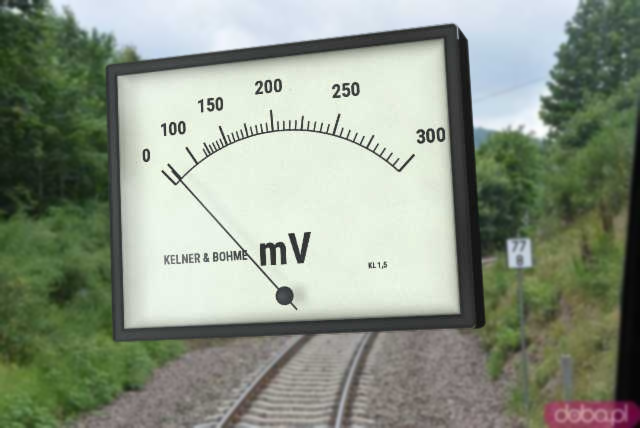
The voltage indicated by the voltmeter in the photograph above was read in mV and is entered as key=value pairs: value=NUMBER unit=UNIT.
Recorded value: value=50 unit=mV
